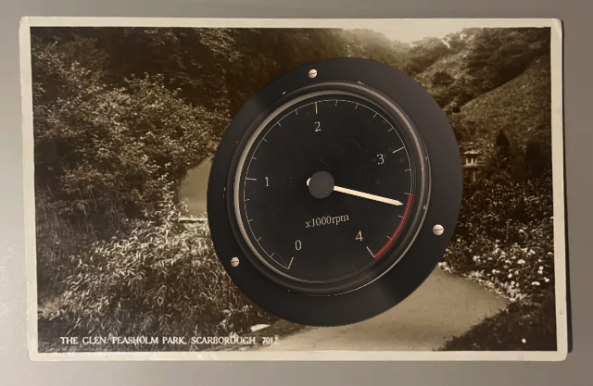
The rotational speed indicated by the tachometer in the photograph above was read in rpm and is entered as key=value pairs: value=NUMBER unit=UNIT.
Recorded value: value=3500 unit=rpm
